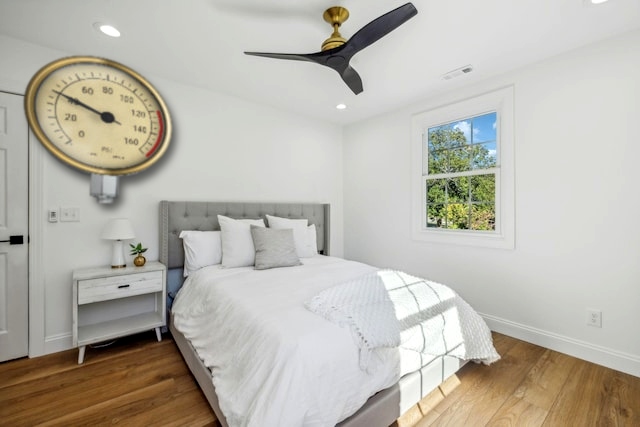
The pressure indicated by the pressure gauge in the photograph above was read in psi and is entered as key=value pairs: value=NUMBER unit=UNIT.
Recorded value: value=40 unit=psi
